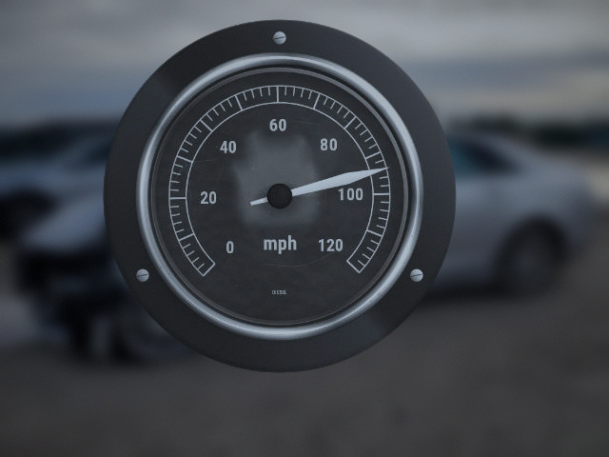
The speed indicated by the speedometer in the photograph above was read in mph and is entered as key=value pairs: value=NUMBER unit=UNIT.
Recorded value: value=94 unit=mph
